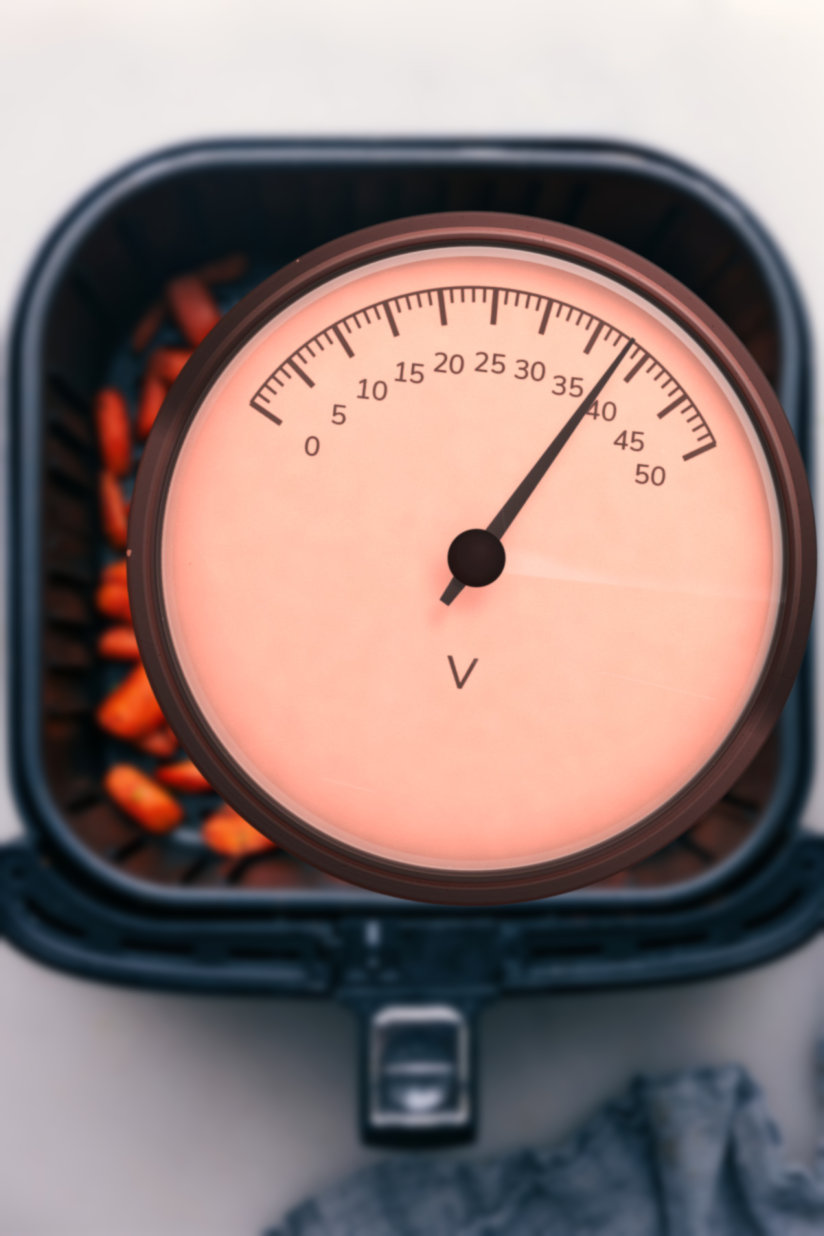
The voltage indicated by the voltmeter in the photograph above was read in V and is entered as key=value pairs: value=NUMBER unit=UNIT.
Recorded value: value=38 unit=V
